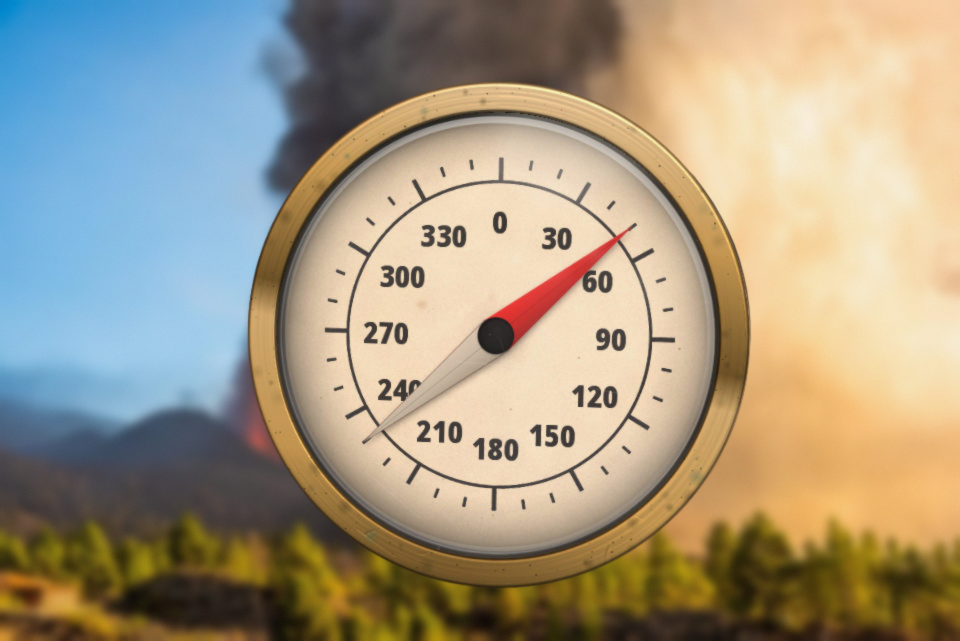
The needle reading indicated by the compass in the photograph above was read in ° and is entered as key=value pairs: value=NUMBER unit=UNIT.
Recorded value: value=50 unit=°
